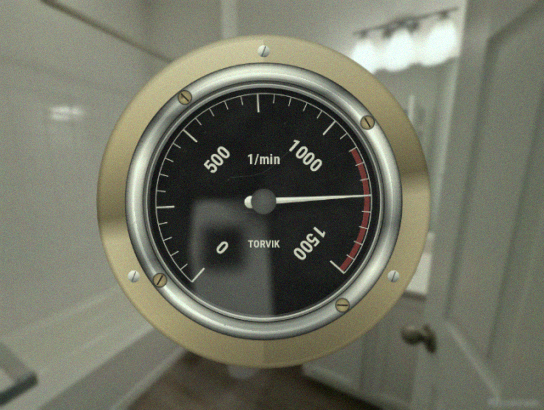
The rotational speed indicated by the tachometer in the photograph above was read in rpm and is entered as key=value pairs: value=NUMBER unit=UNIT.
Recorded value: value=1250 unit=rpm
